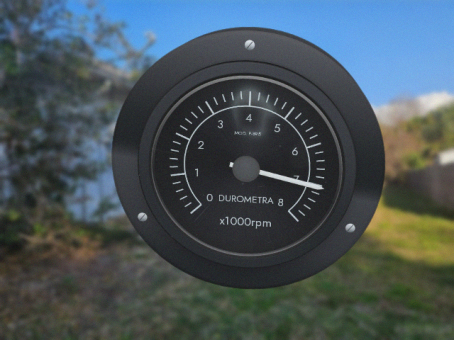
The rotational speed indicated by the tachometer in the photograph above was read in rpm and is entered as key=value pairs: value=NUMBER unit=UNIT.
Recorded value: value=7000 unit=rpm
